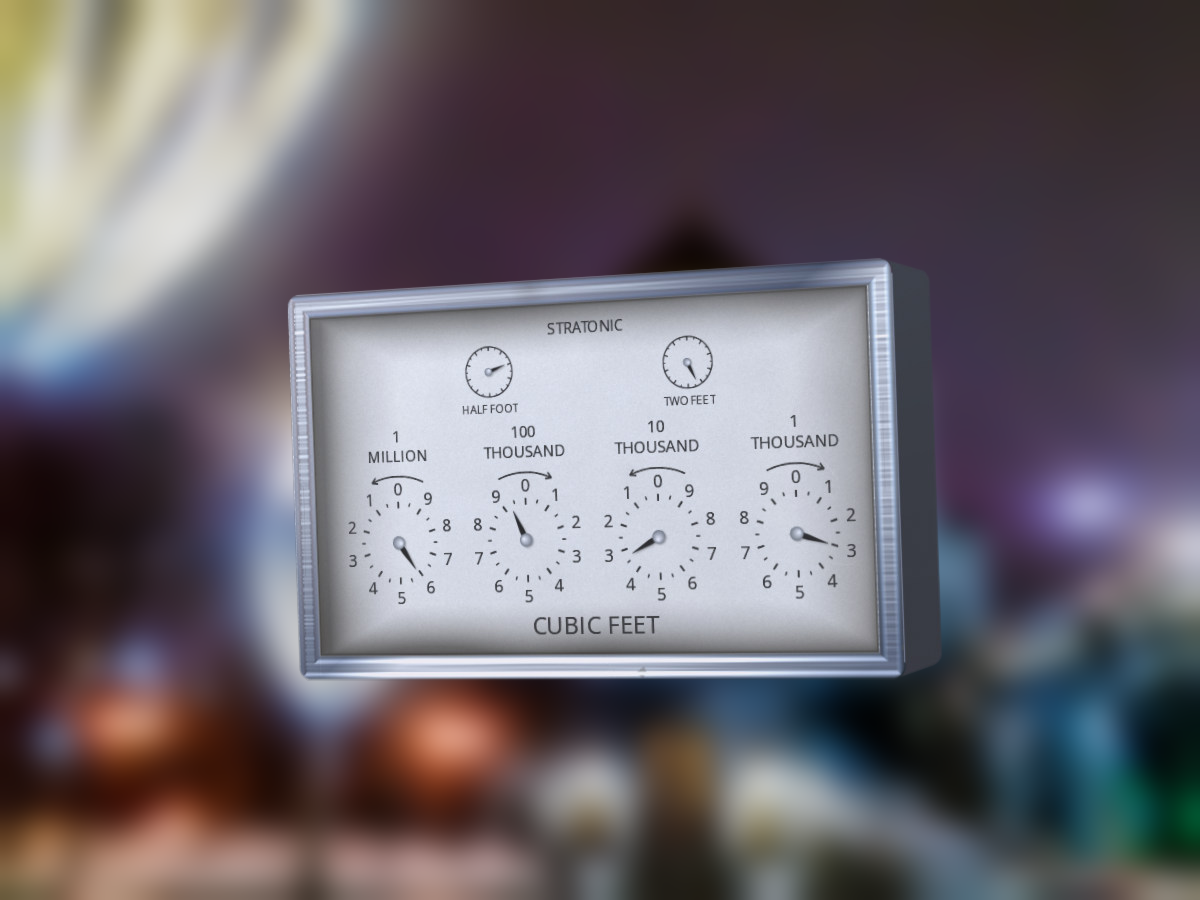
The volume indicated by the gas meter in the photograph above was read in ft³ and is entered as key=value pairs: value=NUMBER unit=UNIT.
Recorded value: value=593300 unit=ft³
